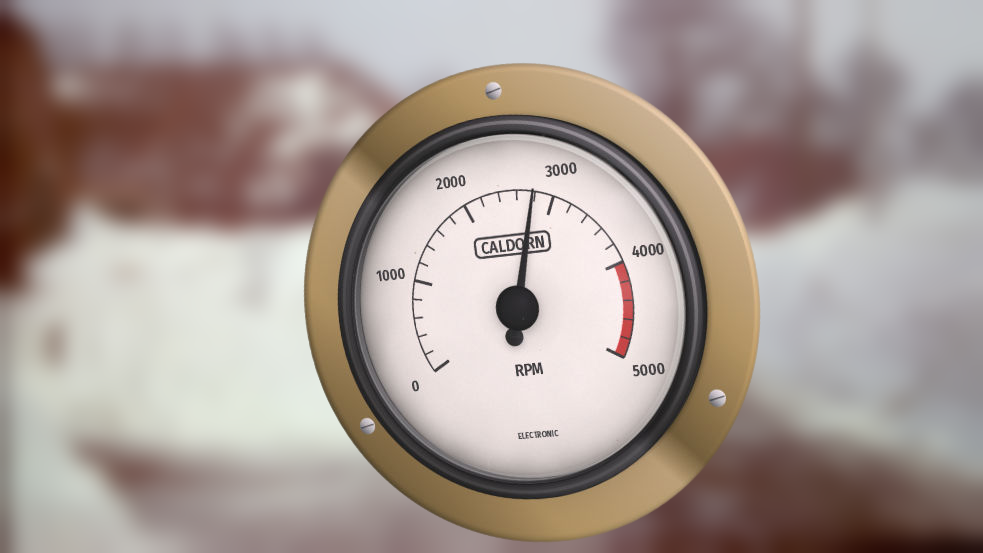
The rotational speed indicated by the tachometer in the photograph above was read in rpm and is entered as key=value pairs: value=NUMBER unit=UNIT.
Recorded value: value=2800 unit=rpm
